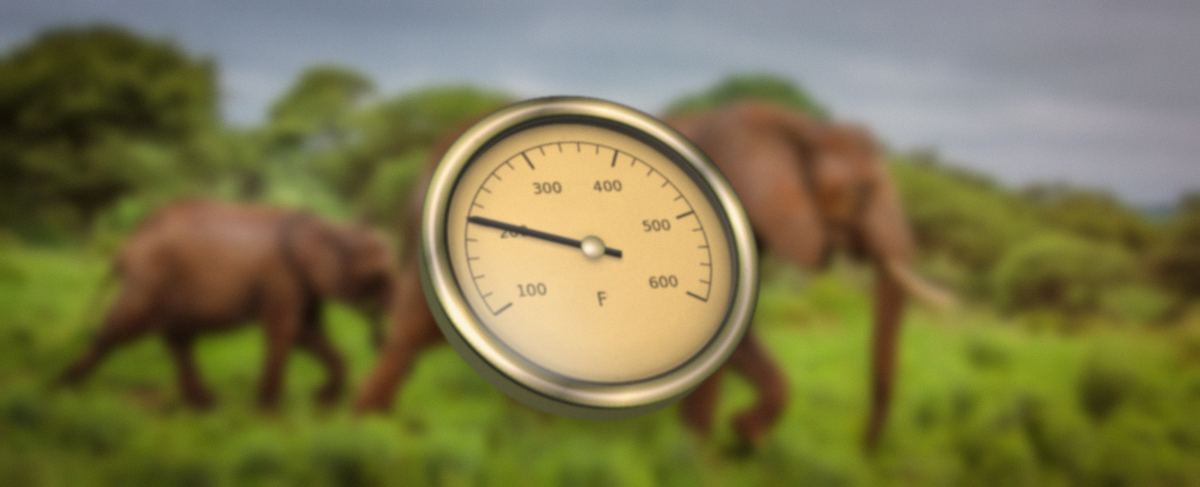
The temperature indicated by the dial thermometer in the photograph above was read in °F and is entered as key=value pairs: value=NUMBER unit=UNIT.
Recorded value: value=200 unit=°F
